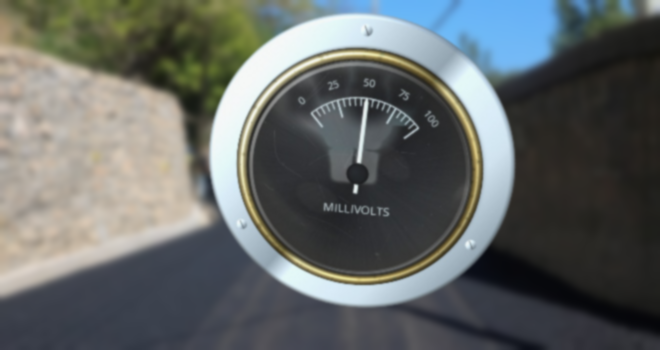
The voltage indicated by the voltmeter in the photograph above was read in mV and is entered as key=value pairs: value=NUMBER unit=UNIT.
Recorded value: value=50 unit=mV
